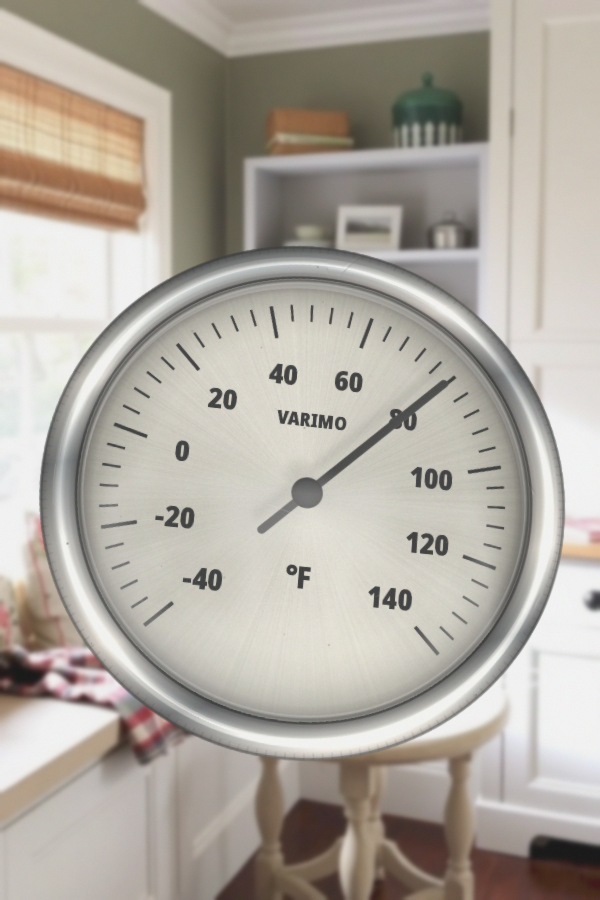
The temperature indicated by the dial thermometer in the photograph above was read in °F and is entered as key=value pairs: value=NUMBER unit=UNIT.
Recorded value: value=80 unit=°F
